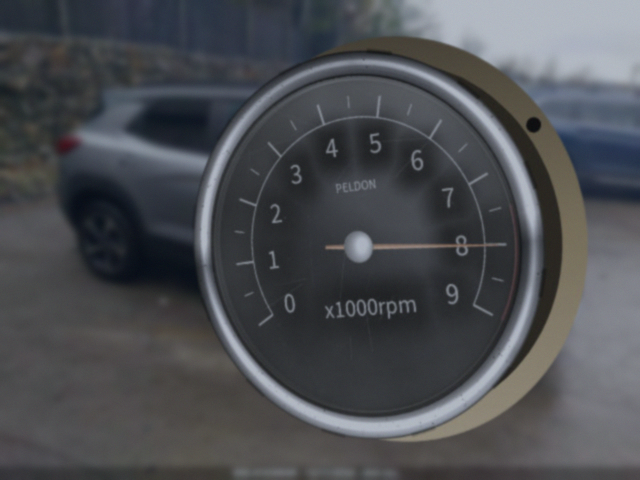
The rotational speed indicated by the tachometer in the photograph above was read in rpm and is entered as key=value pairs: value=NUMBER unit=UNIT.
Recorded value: value=8000 unit=rpm
